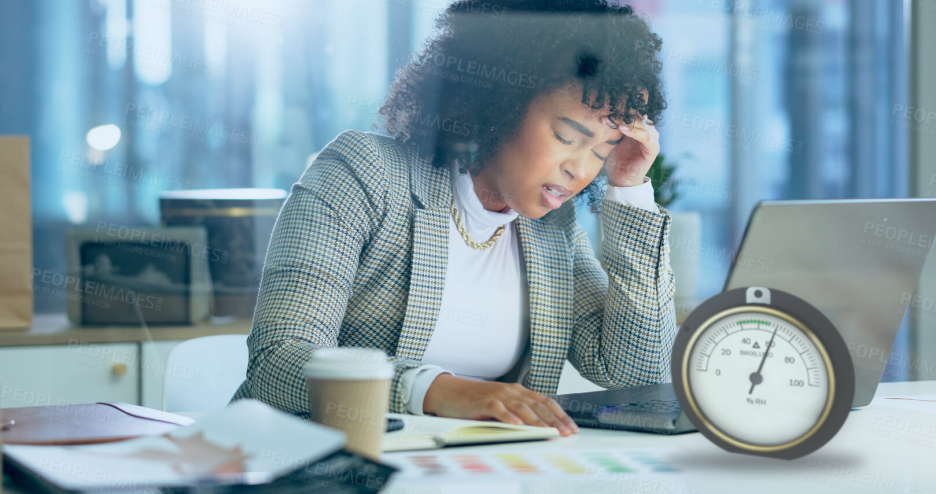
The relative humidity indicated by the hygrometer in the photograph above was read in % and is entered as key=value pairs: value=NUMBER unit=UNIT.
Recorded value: value=60 unit=%
